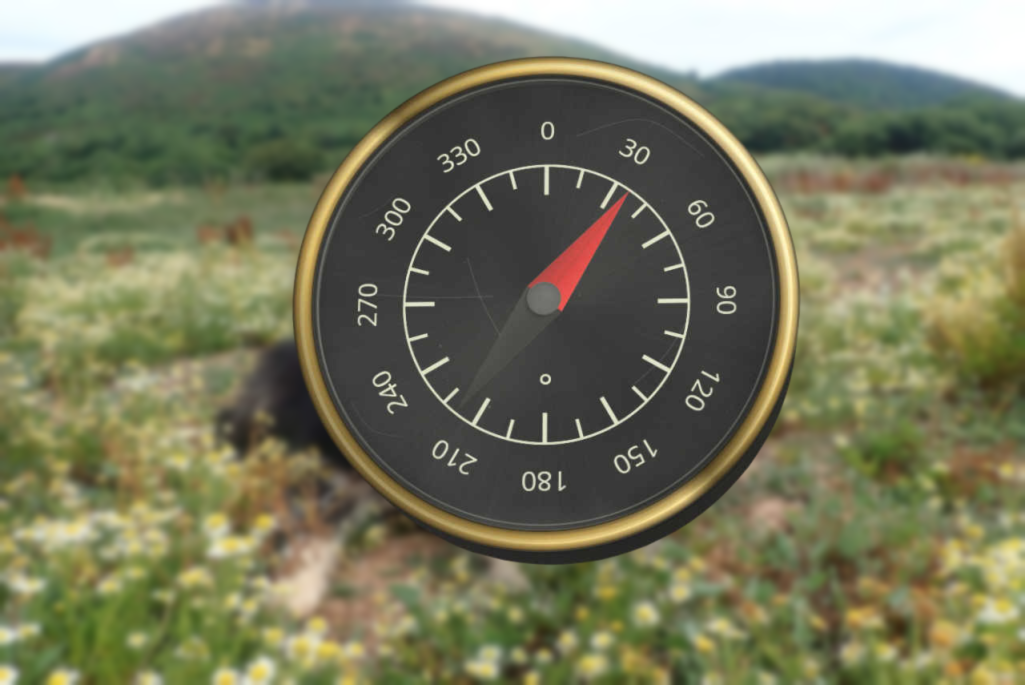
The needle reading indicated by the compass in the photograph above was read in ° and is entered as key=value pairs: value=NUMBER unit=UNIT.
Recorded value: value=37.5 unit=°
